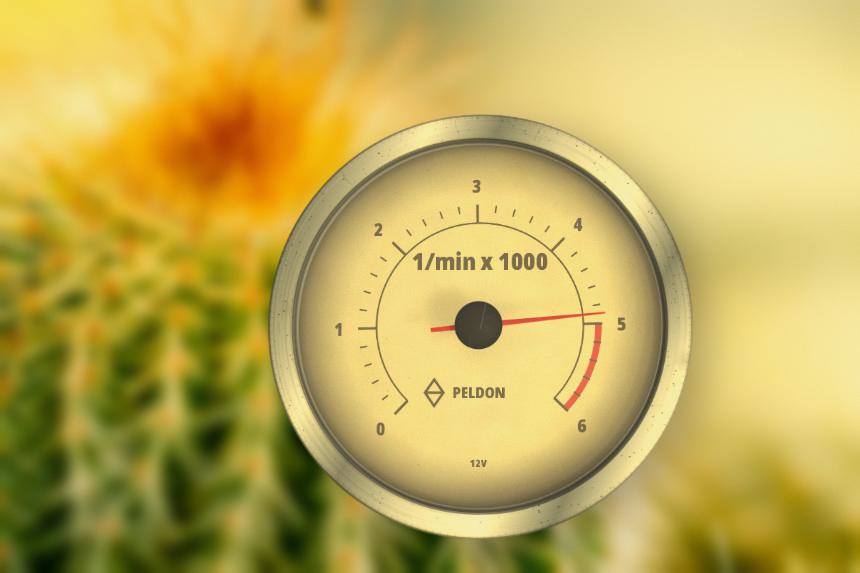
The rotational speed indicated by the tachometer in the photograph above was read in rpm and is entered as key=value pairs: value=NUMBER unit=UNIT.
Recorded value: value=4900 unit=rpm
